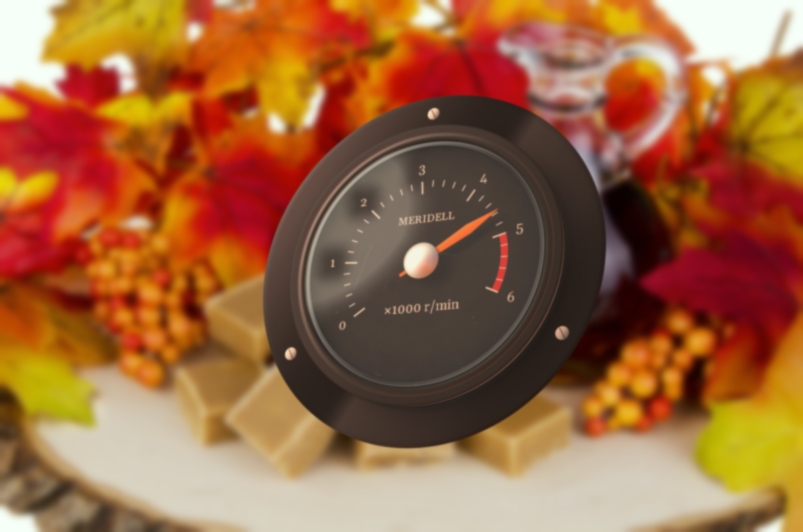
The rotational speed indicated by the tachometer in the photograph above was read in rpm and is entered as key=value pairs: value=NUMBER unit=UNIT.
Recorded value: value=4600 unit=rpm
